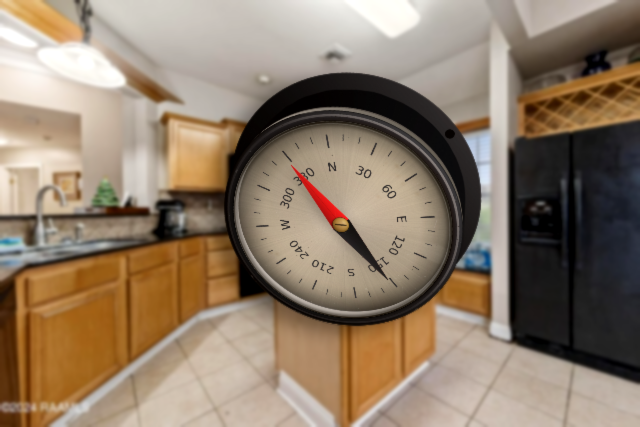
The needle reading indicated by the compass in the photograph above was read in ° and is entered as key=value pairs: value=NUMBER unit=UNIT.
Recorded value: value=330 unit=°
